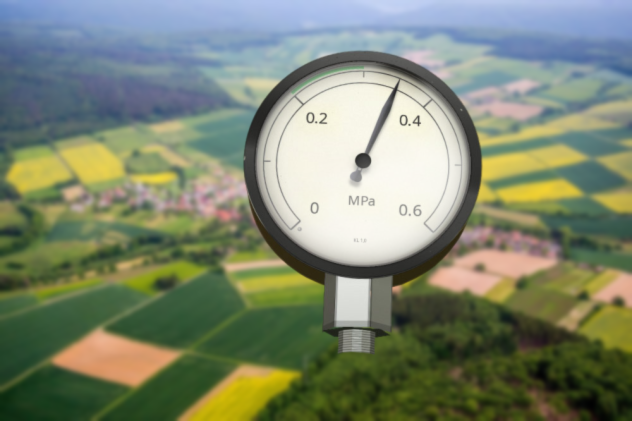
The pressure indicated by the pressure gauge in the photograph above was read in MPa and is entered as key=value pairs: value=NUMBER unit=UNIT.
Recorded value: value=0.35 unit=MPa
